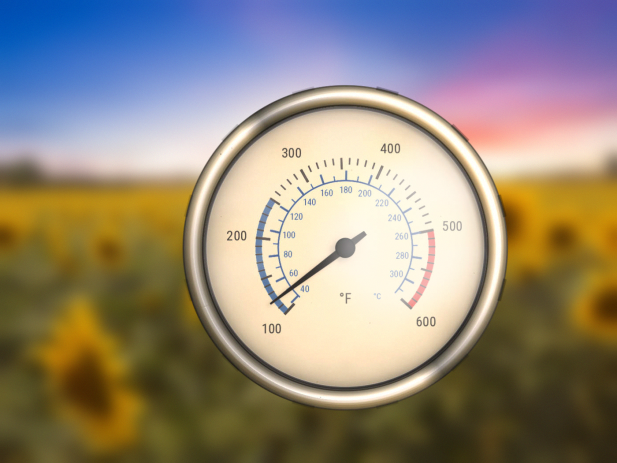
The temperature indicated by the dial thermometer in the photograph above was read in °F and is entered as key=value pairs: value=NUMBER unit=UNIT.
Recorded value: value=120 unit=°F
